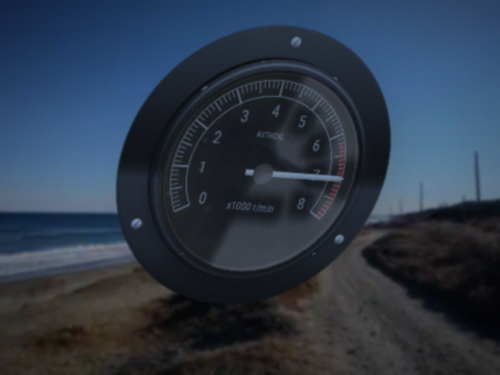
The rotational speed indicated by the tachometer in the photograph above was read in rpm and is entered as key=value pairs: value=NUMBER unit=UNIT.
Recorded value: value=7000 unit=rpm
